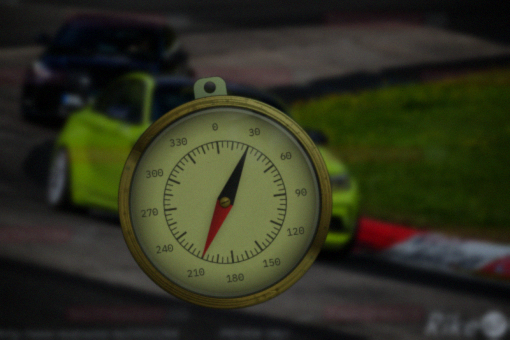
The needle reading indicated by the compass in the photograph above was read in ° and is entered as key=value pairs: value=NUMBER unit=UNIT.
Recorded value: value=210 unit=°
